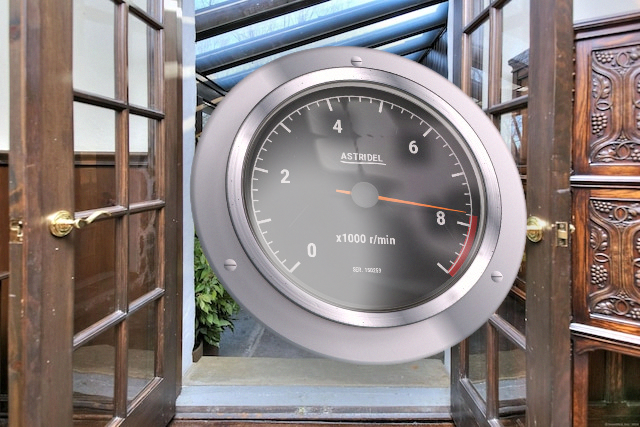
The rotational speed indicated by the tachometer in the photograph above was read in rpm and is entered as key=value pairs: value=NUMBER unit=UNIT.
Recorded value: value=7800 unit=rpm
